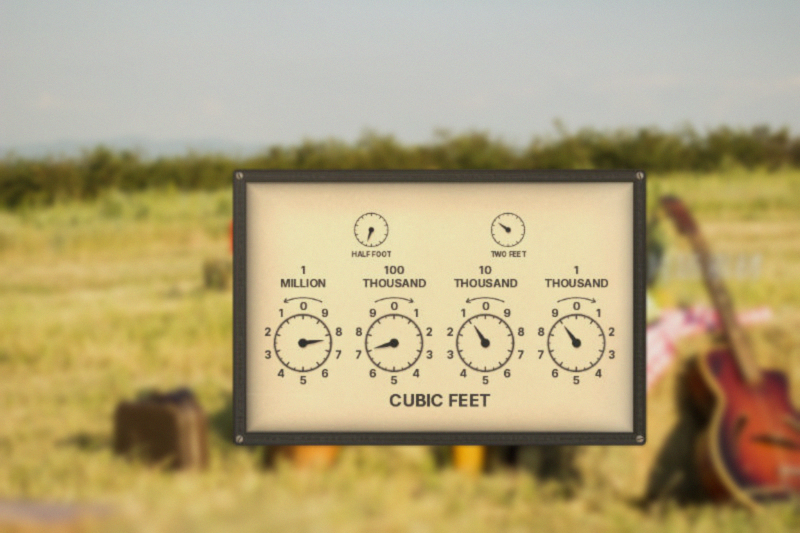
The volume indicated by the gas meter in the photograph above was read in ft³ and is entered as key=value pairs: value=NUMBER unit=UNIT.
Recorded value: value=770900 unit=ft³
